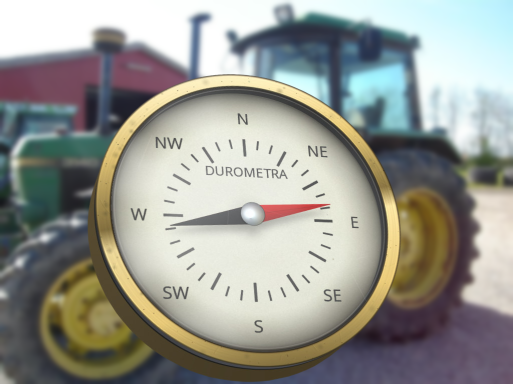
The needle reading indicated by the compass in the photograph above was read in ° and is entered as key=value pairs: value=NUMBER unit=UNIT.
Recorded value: value=80 unit=°
